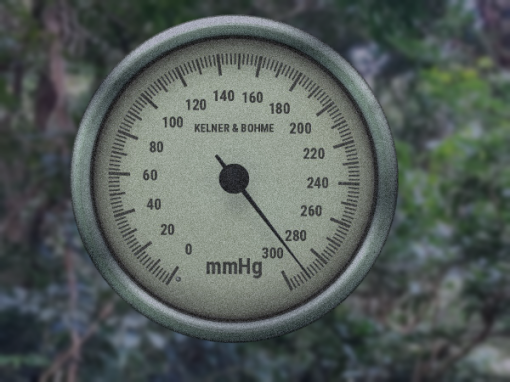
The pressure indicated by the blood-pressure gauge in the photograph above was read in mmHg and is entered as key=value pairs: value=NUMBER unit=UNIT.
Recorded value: value=290 unit=mmHg
